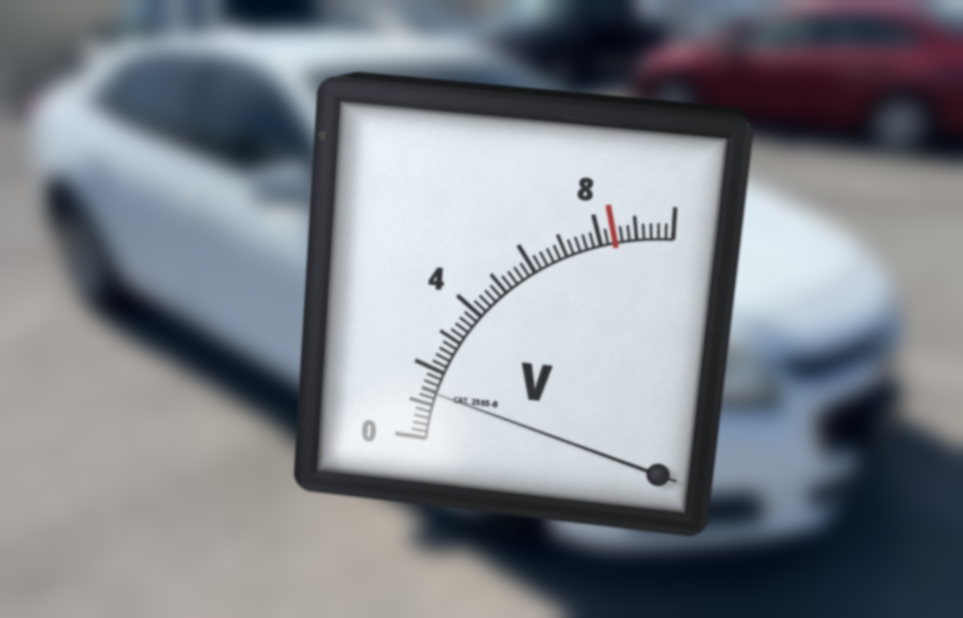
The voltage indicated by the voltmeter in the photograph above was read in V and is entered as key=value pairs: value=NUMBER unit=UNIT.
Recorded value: value=1.4 unit=V
